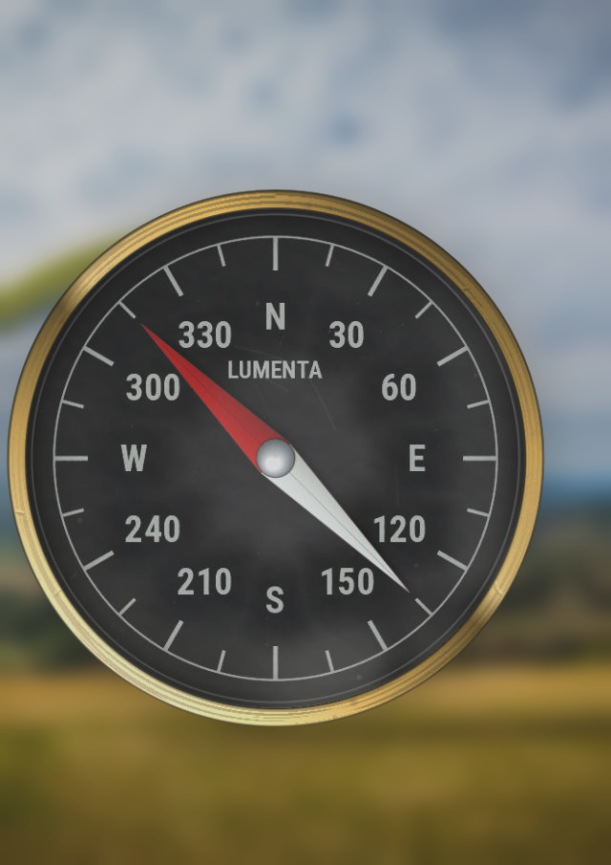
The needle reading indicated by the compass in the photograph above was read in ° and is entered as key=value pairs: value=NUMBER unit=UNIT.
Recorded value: value=315 unit=°
